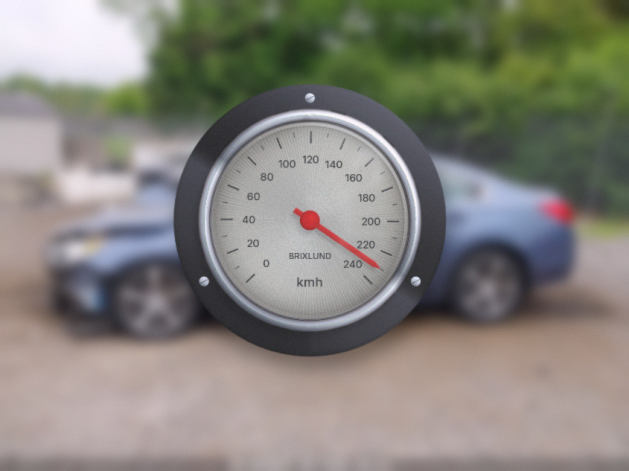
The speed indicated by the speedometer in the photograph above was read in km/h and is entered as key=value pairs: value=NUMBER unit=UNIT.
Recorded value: value=230 unit=km/h
